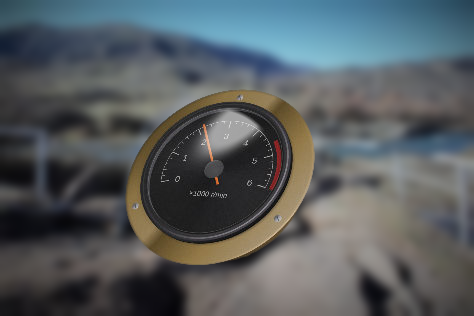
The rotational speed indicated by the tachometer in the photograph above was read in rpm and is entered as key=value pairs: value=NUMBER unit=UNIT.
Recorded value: value=2200 unit=rpm
